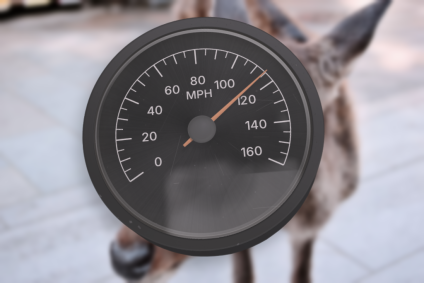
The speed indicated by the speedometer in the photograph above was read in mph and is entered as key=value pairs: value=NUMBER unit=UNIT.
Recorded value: value=115 unit=mph
